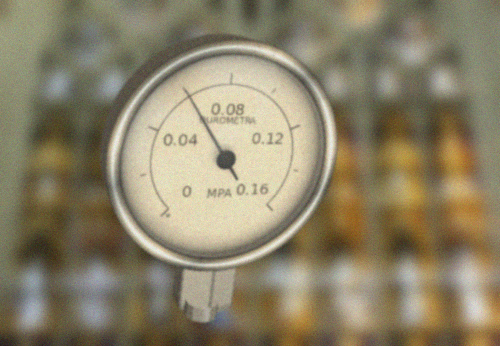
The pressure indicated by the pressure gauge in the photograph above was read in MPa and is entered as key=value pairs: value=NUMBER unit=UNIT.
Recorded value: value=0.06 unit=MPa
